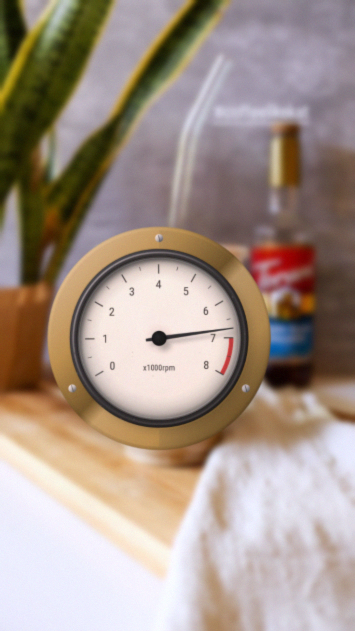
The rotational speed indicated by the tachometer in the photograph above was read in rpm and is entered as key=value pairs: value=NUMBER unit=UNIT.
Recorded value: value=6750 unit=rpm
